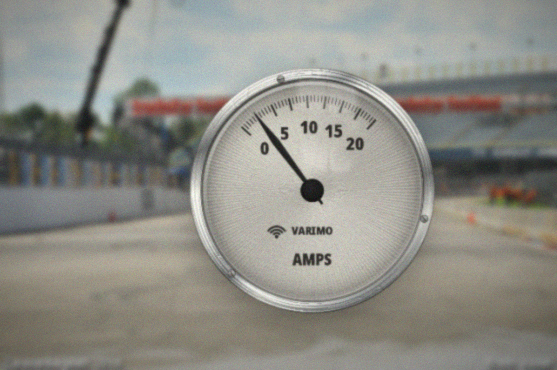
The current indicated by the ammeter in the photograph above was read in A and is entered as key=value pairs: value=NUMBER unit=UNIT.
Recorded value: value=2.5 unit=A
